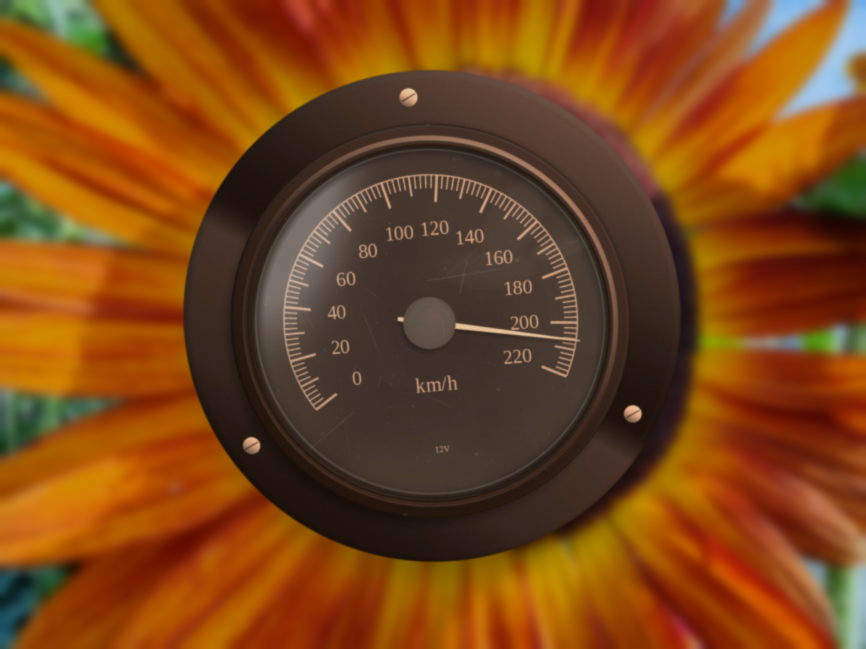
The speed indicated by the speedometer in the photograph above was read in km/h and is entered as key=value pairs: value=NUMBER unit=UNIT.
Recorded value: value=206 unit=km/h
